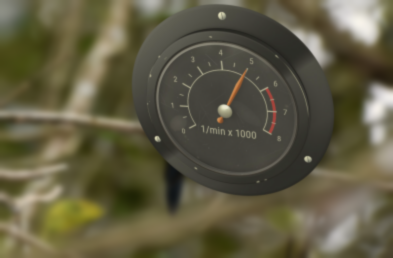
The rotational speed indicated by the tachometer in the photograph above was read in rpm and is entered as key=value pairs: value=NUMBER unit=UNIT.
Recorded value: value=5000 unit=rpm
